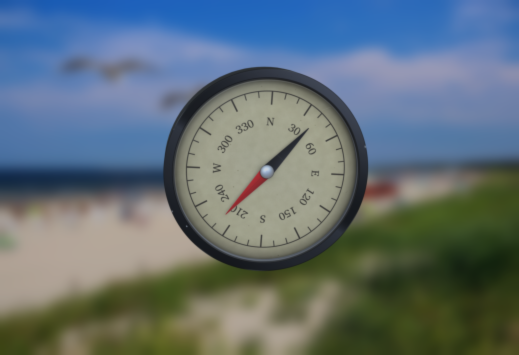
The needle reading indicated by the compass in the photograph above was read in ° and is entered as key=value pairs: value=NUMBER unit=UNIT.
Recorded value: value=220 unit=°
